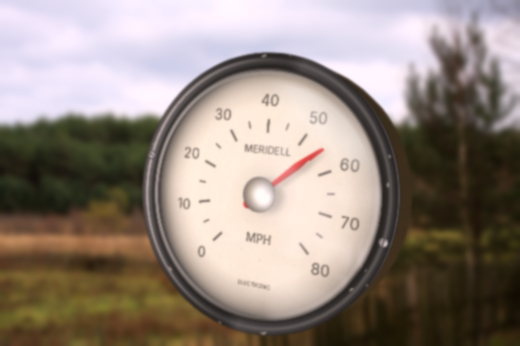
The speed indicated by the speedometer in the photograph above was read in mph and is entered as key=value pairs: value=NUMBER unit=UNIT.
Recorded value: value=55 unit=mph
